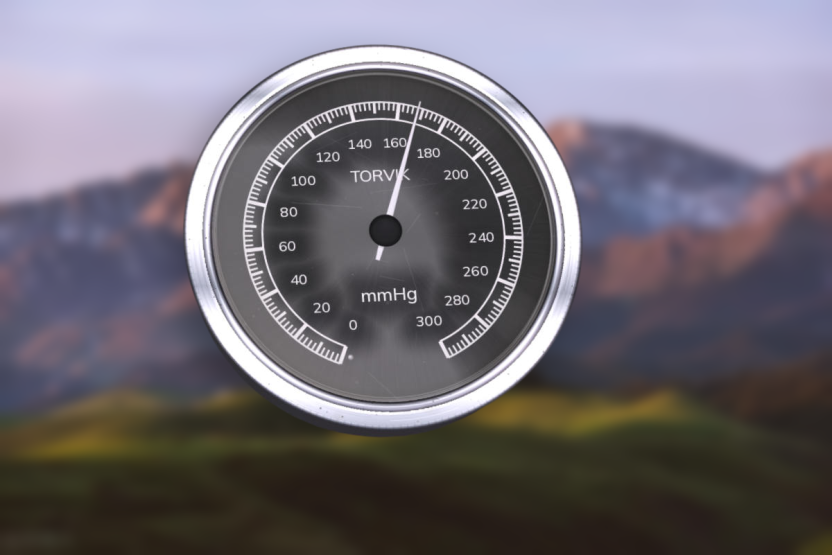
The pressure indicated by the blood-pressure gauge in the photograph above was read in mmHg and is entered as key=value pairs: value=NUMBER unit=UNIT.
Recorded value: value=168 unit=mmHg
